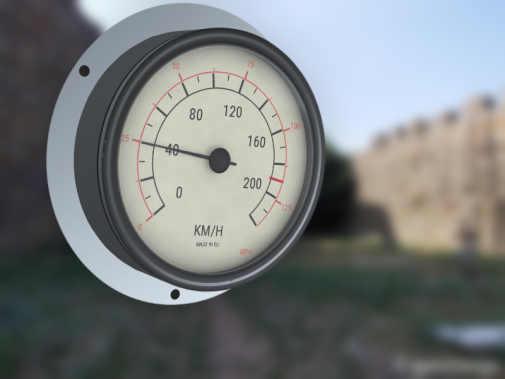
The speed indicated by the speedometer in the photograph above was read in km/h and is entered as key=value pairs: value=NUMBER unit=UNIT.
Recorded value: value=40 unit=km/h
